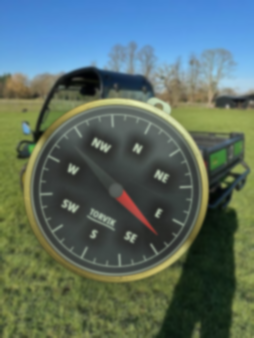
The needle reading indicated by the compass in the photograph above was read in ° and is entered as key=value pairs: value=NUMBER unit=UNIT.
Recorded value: value=110 unit=°
